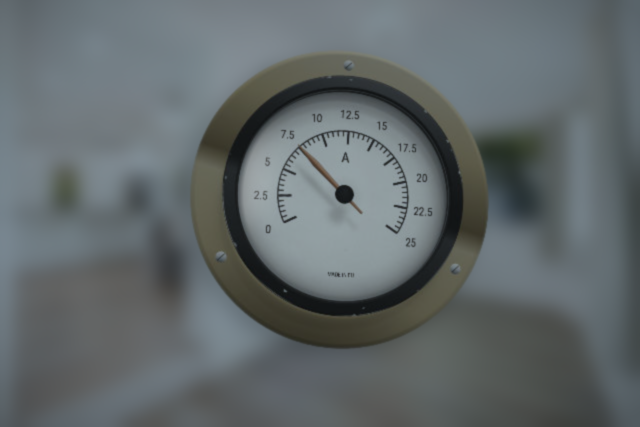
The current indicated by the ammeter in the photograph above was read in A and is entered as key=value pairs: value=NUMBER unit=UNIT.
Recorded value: value=7.5 unit=A
